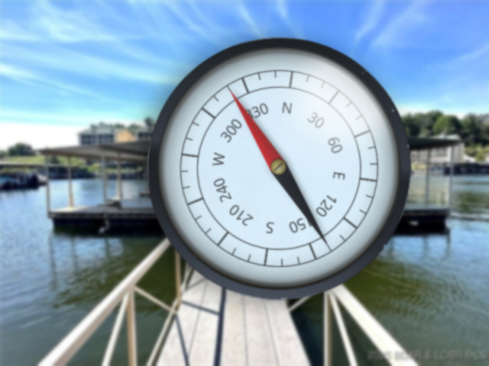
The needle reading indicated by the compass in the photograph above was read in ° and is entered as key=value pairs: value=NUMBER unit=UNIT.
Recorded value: value=320 unit=°
